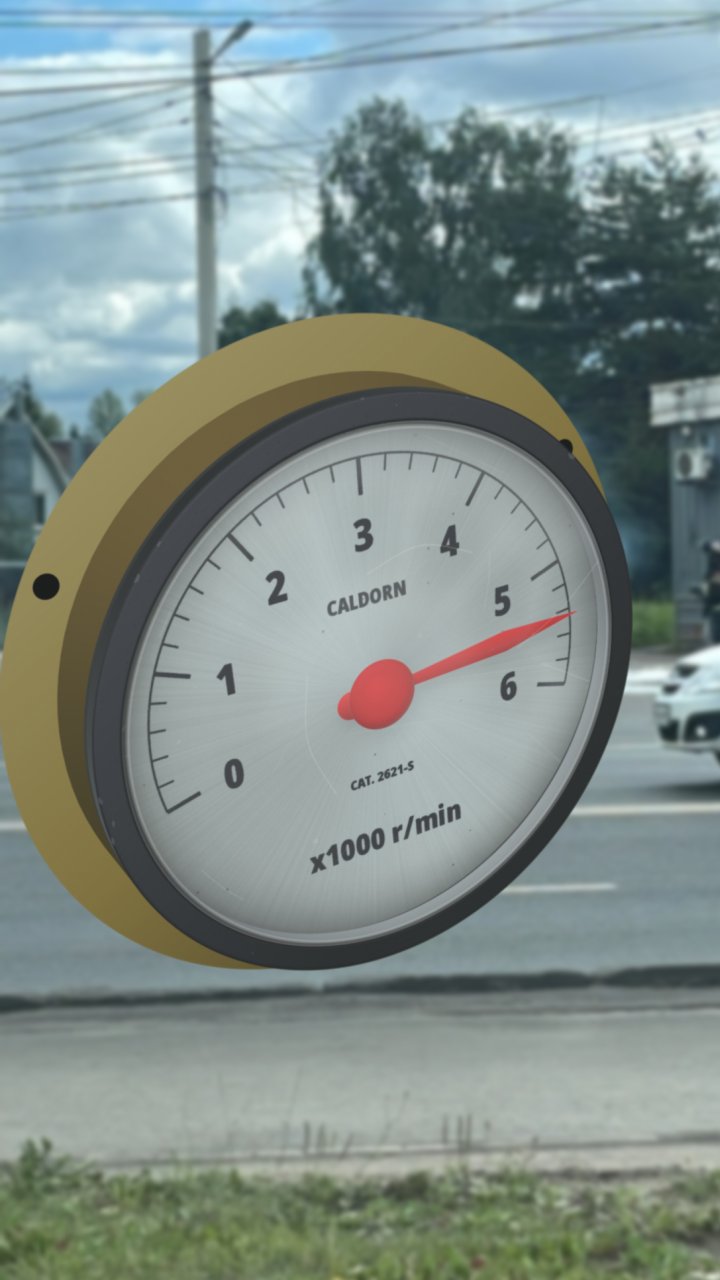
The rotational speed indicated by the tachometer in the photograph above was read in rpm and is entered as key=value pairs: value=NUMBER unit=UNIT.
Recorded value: value=5400 unit=rpm
